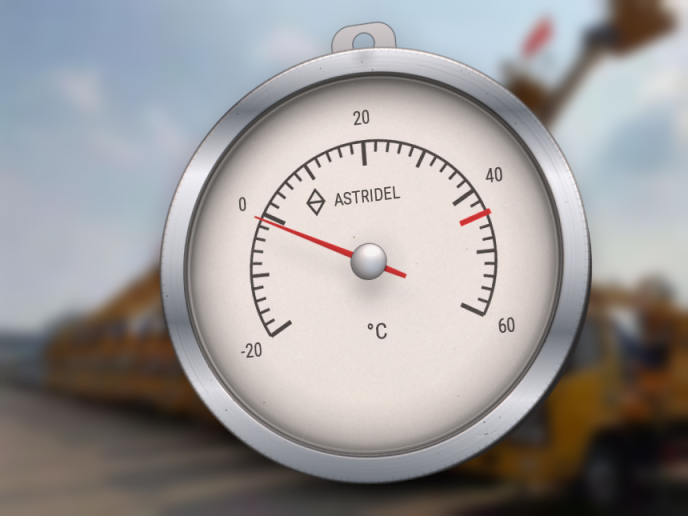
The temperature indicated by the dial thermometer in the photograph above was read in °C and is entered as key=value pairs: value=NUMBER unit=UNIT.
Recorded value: value=-1 unit=°C
